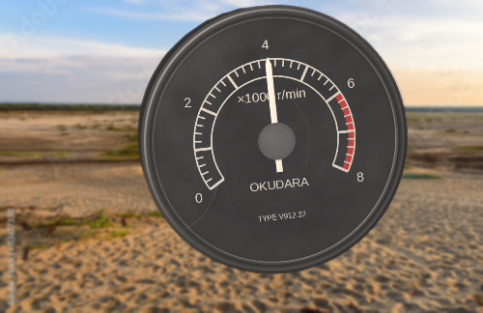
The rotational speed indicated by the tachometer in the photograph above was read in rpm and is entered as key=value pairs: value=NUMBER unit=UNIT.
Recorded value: value=4000 unit=rpm
